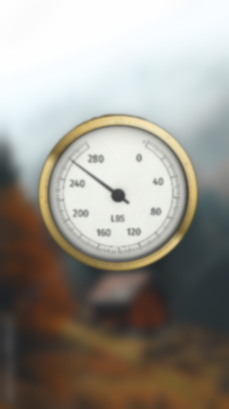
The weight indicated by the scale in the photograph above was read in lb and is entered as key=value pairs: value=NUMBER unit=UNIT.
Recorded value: value=260 unit=lb
